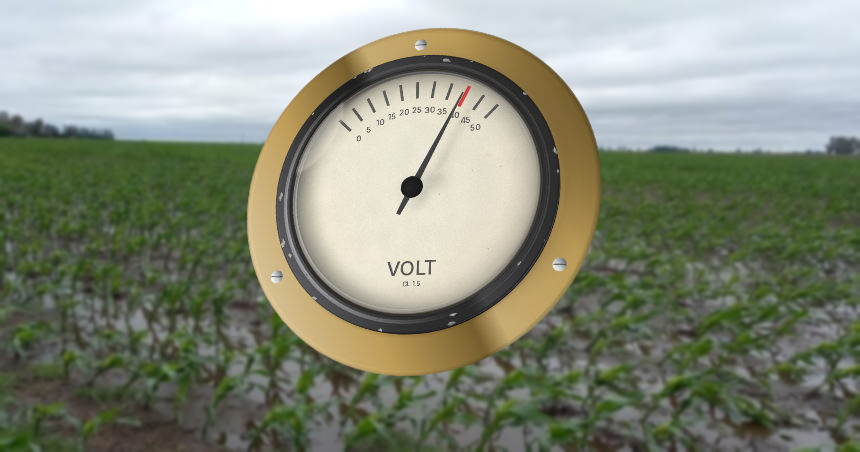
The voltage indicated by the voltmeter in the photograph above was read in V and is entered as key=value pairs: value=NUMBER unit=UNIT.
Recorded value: value=40 unit=V
